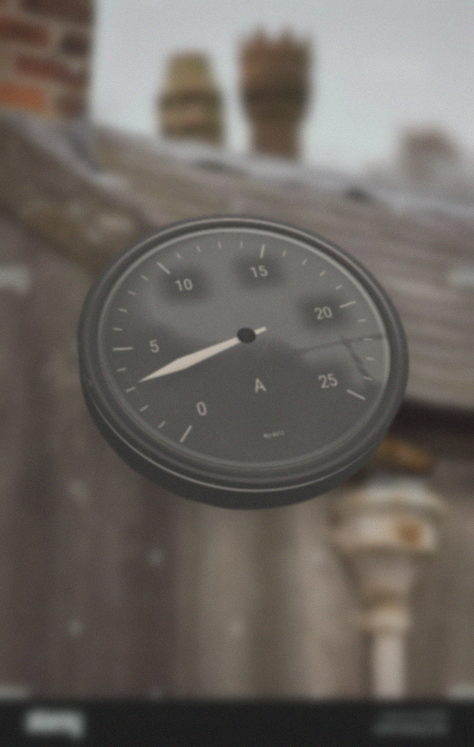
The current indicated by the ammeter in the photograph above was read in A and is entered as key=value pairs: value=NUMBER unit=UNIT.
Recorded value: value=3 unit=A
